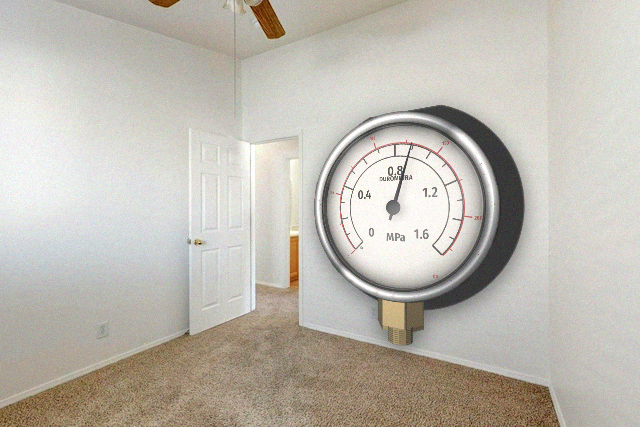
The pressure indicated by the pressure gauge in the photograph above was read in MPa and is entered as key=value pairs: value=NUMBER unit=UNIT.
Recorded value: value=0.9 unit=MPa
